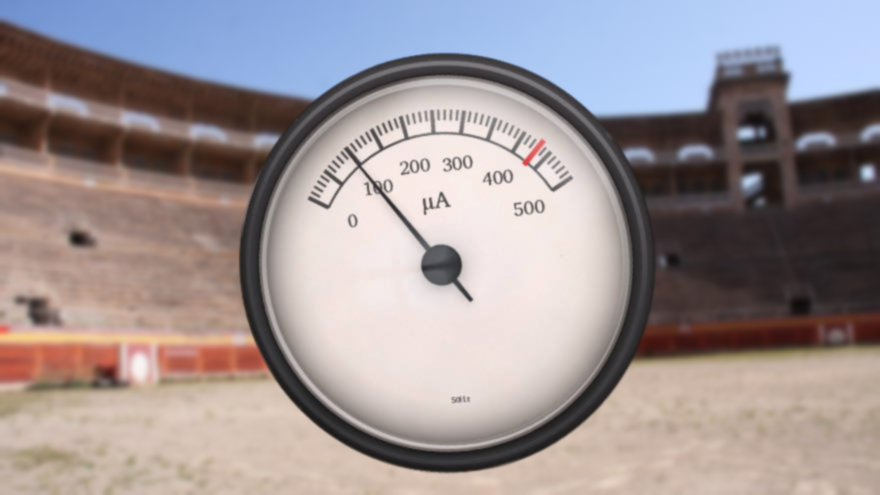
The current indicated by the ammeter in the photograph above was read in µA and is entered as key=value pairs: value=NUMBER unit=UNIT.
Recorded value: value=100 unit=µA
